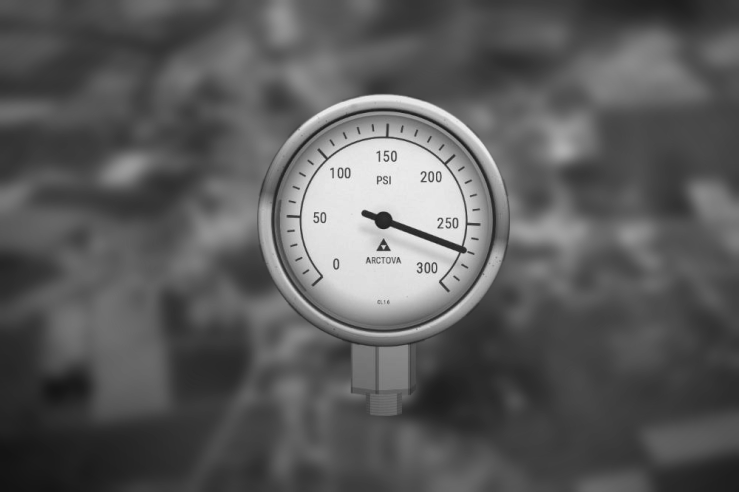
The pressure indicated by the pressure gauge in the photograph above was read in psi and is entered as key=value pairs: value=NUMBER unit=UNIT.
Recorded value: value=270 unit=psi
